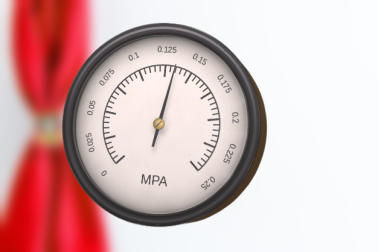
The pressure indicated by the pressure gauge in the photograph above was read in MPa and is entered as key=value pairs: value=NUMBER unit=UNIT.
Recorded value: value=0.135 unit=MPa
